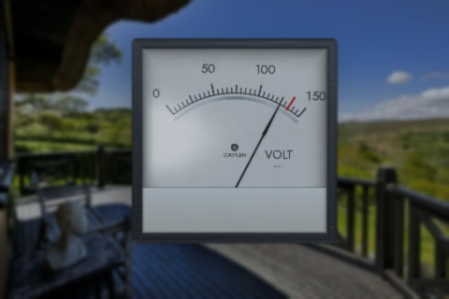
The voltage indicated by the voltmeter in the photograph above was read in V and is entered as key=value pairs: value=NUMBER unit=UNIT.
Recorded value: value=125 unit=V
